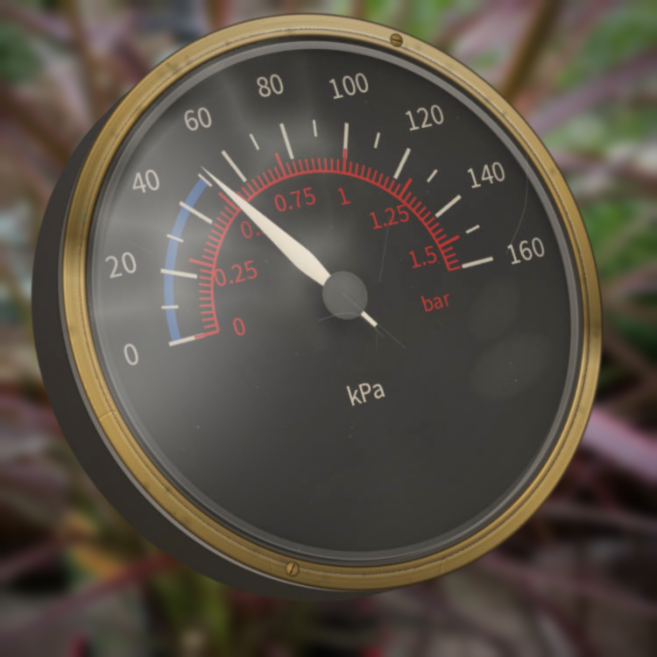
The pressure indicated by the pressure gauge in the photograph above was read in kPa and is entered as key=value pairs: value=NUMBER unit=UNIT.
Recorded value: value=50 unit=kPa
